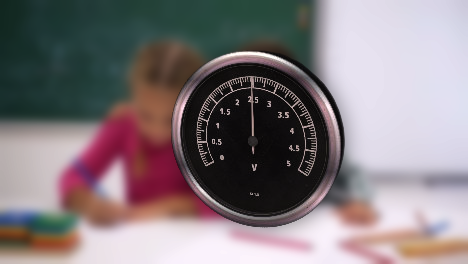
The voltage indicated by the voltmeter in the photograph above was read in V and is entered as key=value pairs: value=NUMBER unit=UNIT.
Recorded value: value=2.5 unit=V
